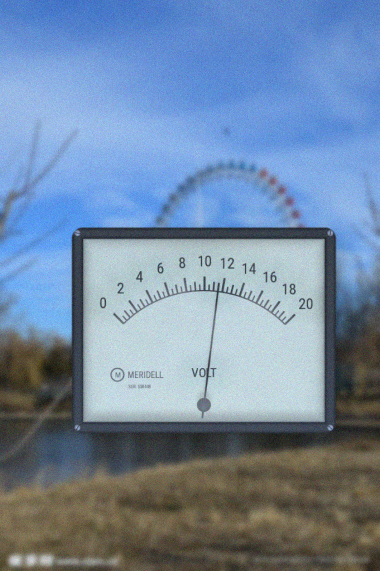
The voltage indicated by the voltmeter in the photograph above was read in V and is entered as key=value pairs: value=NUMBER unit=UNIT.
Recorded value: value=11.5 unit=V
